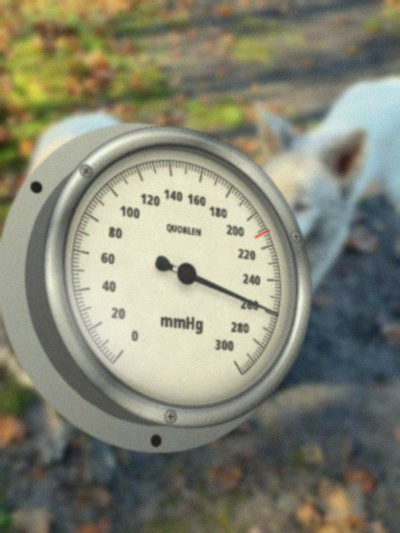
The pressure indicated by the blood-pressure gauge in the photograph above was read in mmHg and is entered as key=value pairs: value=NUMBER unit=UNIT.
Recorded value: value=260 unit=mmHg
